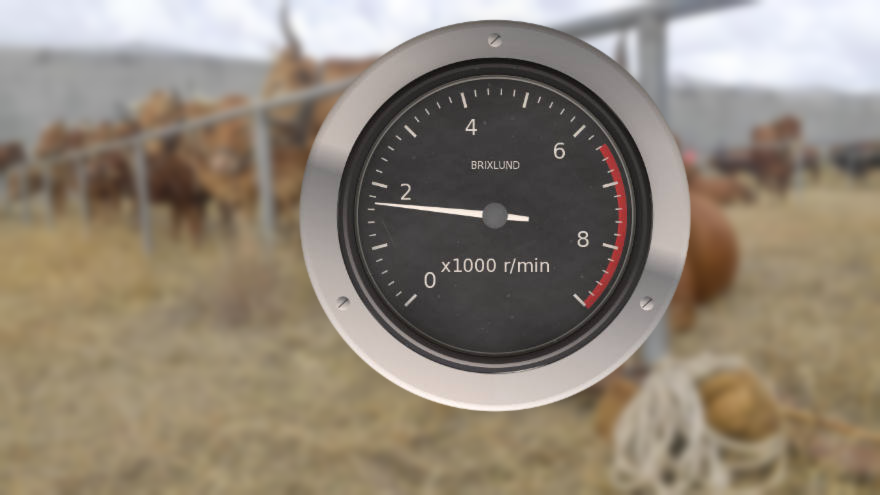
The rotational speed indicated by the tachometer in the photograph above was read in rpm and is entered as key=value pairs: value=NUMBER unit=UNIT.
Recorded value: value=1700 unit=rpm
